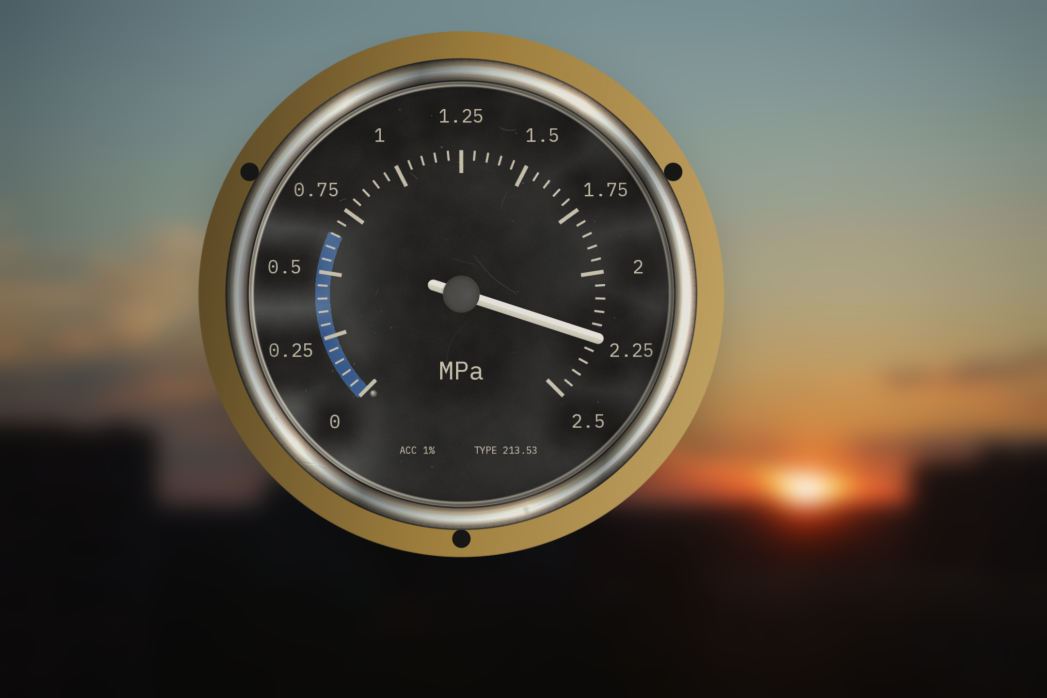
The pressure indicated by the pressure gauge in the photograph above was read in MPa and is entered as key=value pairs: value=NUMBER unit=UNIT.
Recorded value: value=2.25 unit=MPa
